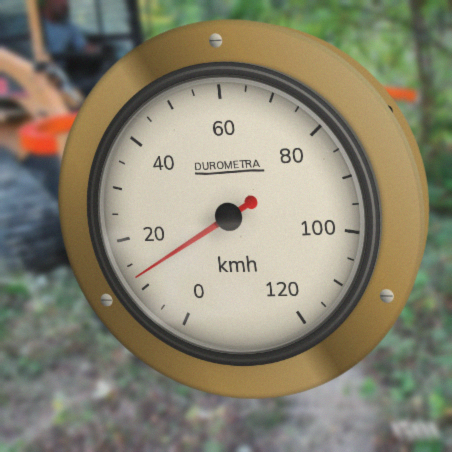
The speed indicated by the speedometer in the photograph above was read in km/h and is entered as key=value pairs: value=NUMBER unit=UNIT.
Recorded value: value=12.5 unit=km/h
